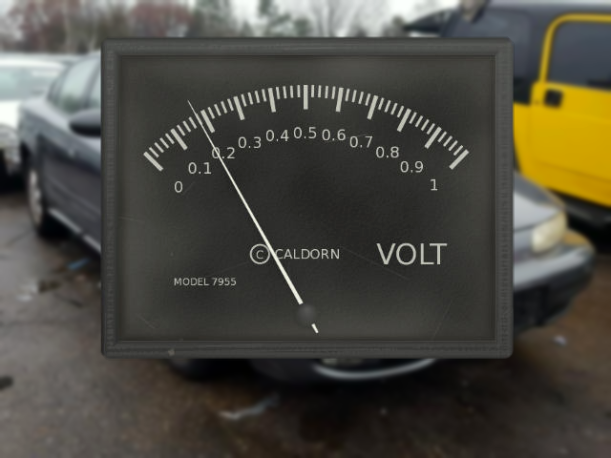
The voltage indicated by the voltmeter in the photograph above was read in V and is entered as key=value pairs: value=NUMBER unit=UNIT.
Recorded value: value=0.18 unit=V
